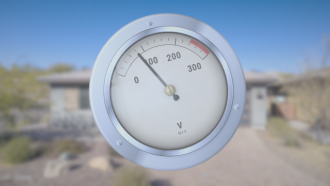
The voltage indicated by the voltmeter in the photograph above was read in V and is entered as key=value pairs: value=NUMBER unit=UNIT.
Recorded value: value=80 unit=V
